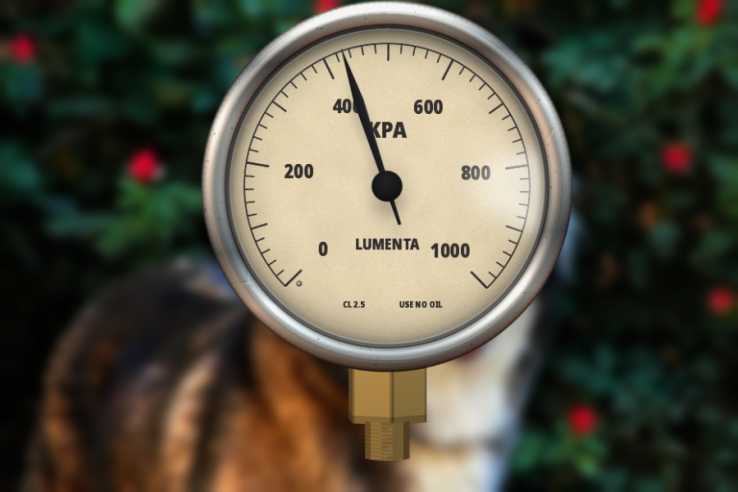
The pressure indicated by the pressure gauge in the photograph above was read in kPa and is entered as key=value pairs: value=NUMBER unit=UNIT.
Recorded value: value=430 unit=kPa
